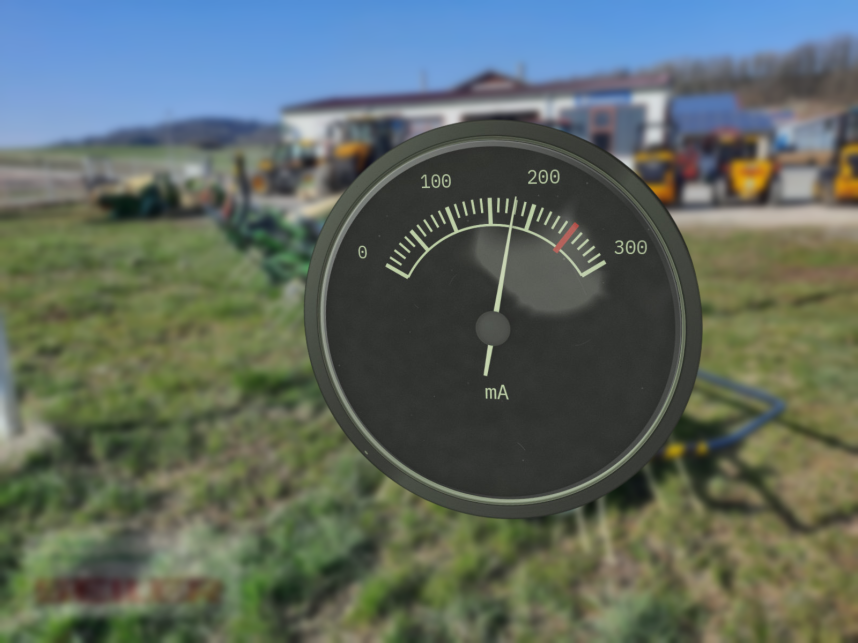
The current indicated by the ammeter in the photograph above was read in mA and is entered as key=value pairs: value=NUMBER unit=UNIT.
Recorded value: value=180 unit=mA
